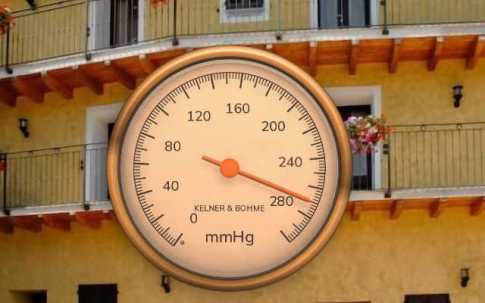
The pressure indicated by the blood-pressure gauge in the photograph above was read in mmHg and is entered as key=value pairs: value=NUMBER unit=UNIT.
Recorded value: value=270 unit=mmHg
